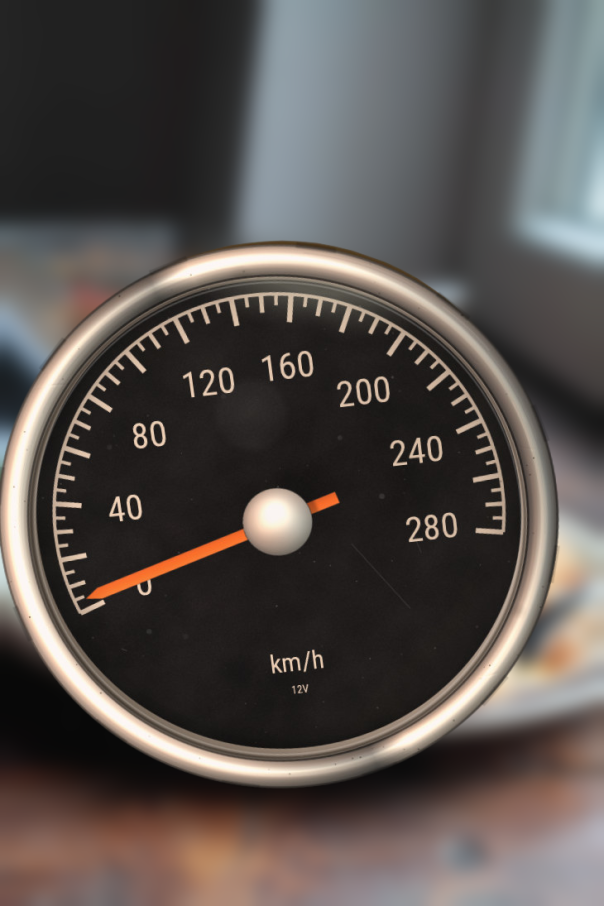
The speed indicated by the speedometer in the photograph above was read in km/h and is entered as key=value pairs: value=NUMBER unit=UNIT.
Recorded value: value=5 unit=km/h
